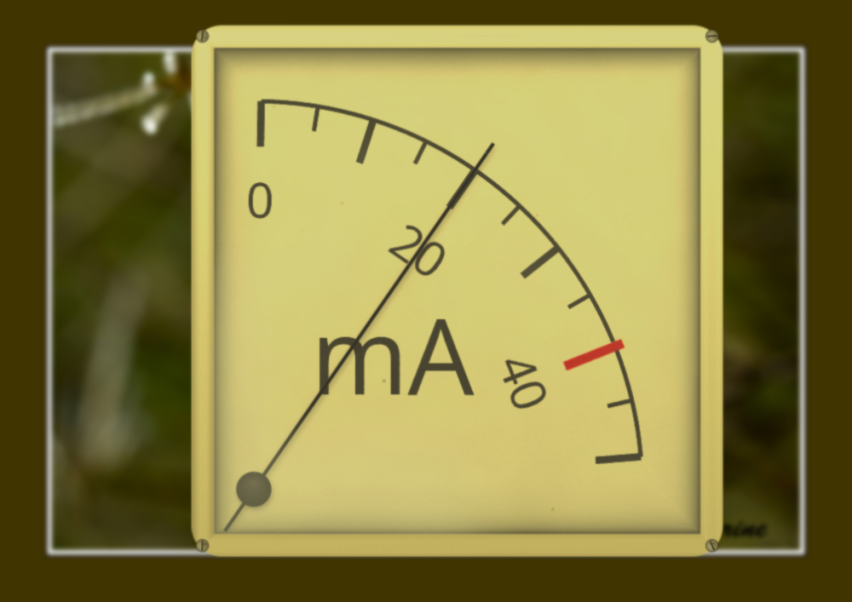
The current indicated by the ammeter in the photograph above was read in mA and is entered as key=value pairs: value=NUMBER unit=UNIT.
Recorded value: value=20 unit=mA
